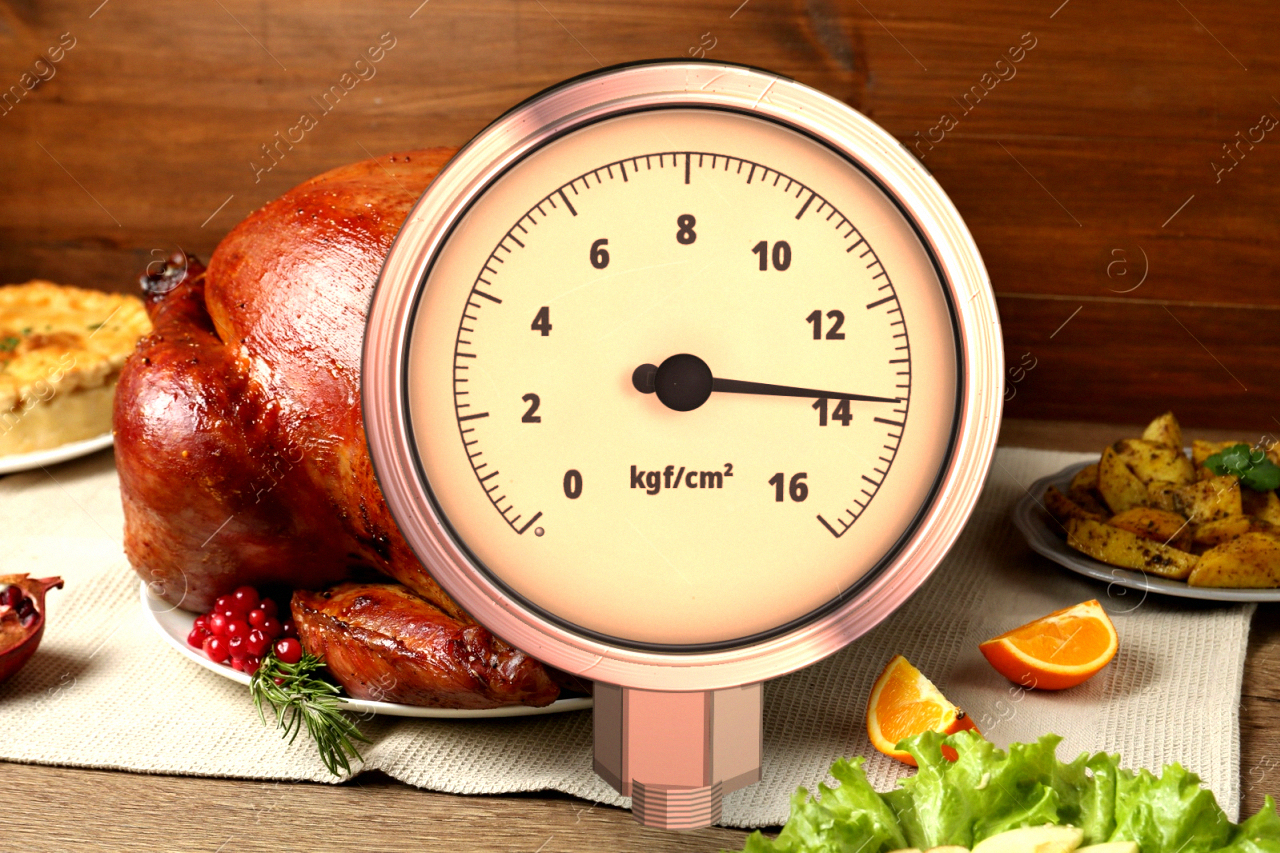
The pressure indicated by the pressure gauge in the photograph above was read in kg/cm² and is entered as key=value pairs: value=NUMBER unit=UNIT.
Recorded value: value=13.6 unit=kg/cm²
